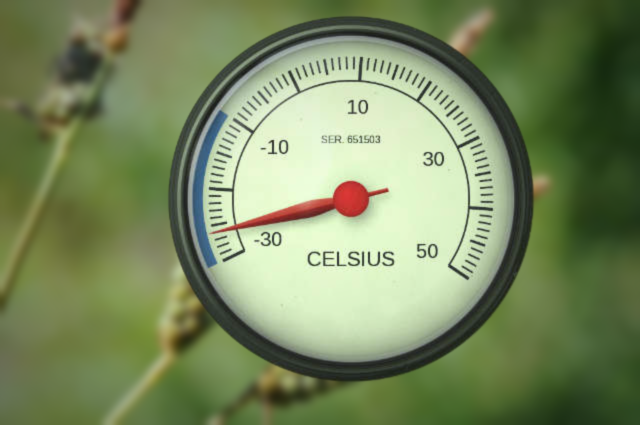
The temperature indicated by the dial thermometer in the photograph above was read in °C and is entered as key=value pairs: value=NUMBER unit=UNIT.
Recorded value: value=-26 unit=°C
